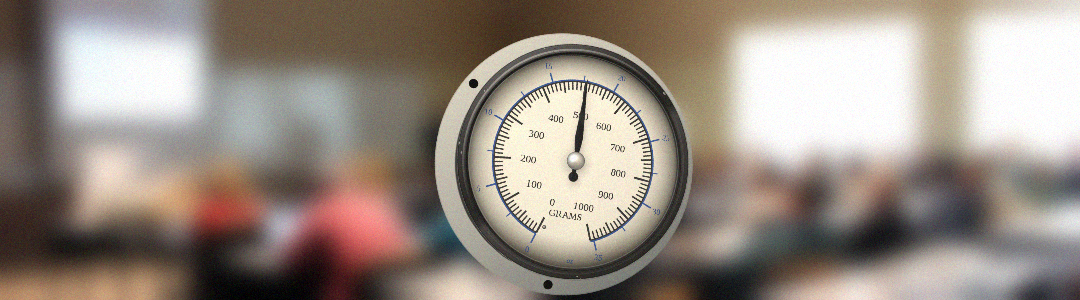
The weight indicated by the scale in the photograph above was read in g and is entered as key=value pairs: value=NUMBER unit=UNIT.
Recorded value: value=500 unit=g
